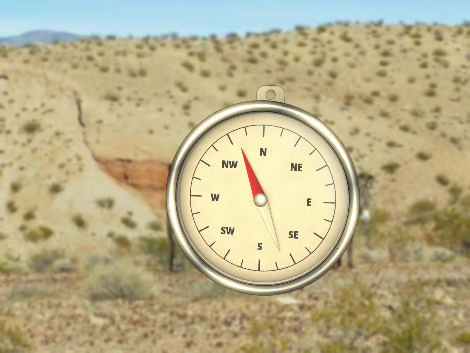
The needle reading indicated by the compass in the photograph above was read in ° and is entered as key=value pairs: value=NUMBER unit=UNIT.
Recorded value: value=337.5 unit=°
